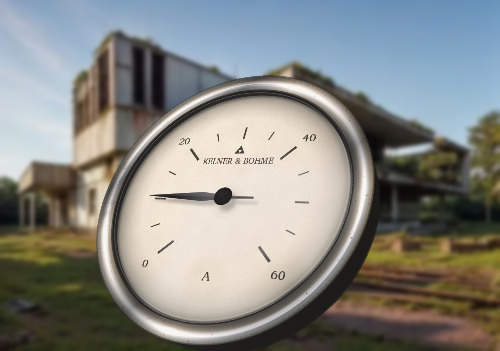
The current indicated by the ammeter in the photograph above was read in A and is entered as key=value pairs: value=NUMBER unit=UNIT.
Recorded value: value=10 unit=A
